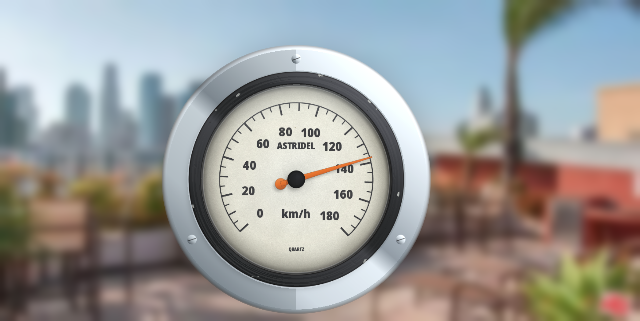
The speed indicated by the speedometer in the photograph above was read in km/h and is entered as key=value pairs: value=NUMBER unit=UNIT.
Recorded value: value=137.5 unit=km/h
